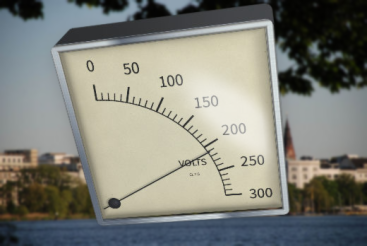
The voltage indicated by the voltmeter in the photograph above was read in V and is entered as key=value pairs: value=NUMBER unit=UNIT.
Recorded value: value=210 unit=V
